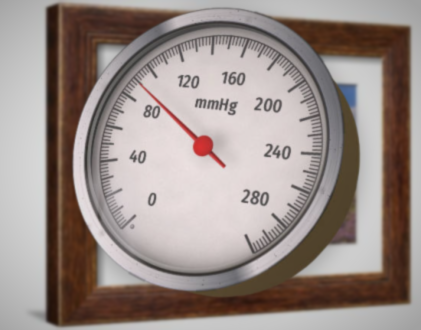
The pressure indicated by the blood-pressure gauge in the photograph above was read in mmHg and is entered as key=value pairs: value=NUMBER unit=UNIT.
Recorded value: value=90 unit=mmHg
